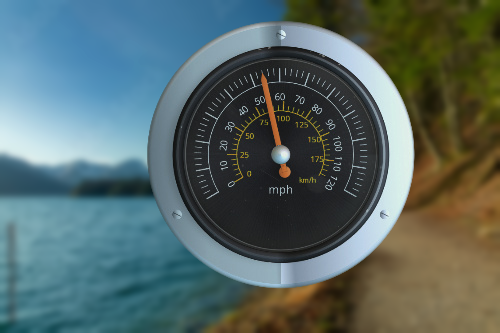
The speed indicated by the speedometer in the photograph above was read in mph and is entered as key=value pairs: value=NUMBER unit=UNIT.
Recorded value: value=54 unit=mph
